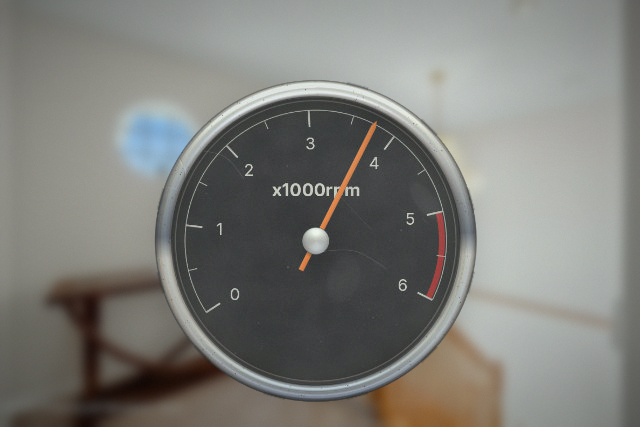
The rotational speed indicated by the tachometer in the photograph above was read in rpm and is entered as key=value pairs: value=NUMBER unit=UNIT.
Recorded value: value=3750 unit=rpm
